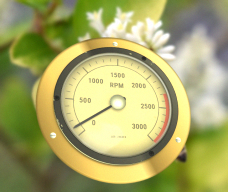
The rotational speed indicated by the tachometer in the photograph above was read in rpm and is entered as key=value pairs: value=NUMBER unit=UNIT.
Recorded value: value=100 unit=rpm
